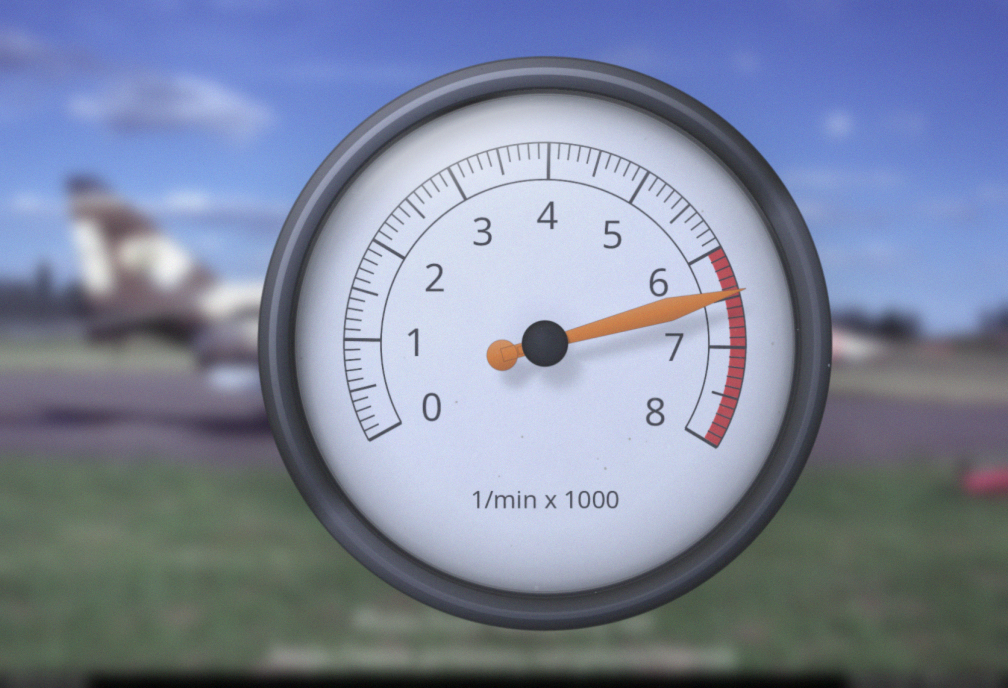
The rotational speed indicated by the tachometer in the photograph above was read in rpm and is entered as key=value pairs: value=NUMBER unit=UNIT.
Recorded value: value=6450 unit=rpm
